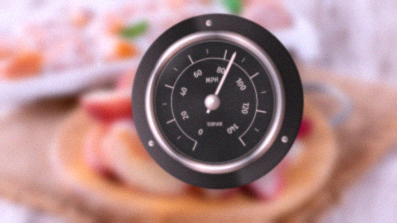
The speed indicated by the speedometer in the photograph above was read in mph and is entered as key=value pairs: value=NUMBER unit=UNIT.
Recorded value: value=85 unit=mph
